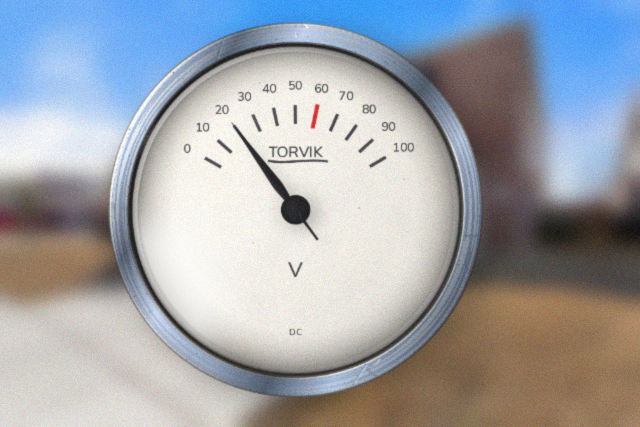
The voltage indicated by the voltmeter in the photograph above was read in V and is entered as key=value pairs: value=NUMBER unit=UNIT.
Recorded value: value=20 unit=V
